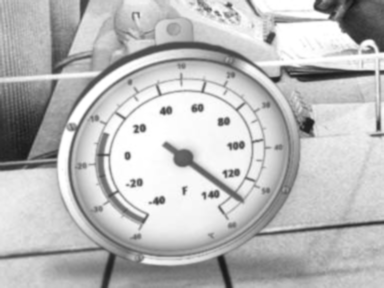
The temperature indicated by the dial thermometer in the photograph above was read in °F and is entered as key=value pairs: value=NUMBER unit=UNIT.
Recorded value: value=130 unit=°F
